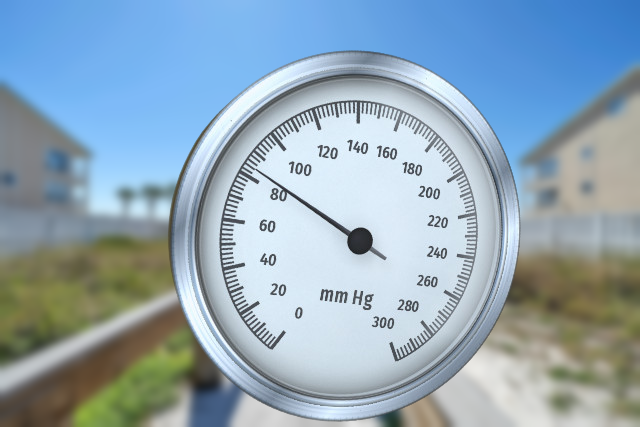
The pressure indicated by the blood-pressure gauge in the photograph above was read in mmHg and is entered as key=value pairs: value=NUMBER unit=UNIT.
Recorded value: value=84 unit=mmHg
